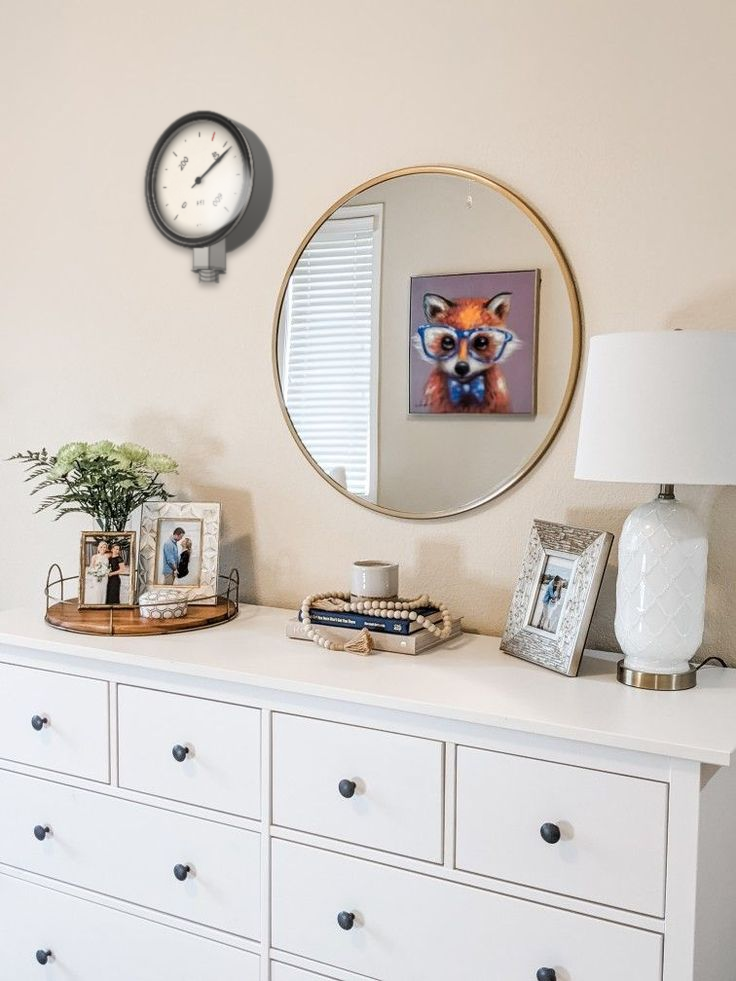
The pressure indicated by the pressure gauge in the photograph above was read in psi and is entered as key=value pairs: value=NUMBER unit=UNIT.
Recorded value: value=425 unit=psi
